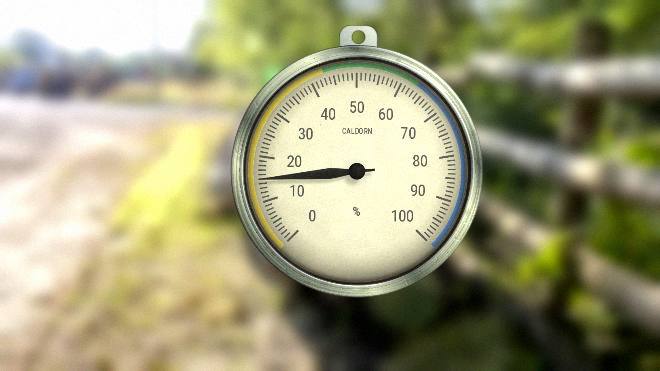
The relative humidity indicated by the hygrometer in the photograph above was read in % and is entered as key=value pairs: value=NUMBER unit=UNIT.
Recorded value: value=15 unit=%
